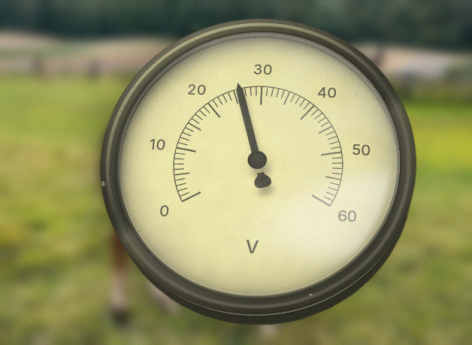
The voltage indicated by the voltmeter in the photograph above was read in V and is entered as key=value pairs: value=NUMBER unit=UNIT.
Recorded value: value=26 unit=V
